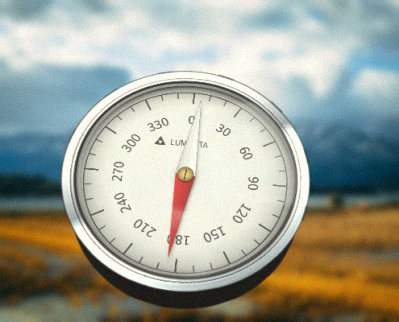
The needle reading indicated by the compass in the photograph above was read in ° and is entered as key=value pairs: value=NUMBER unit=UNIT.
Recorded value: value=185 unit=°
